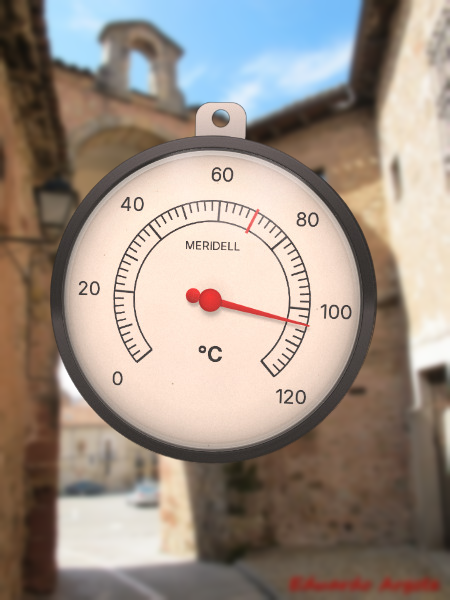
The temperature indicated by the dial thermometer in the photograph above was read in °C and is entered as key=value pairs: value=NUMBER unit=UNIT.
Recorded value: value=104 unit=°C
